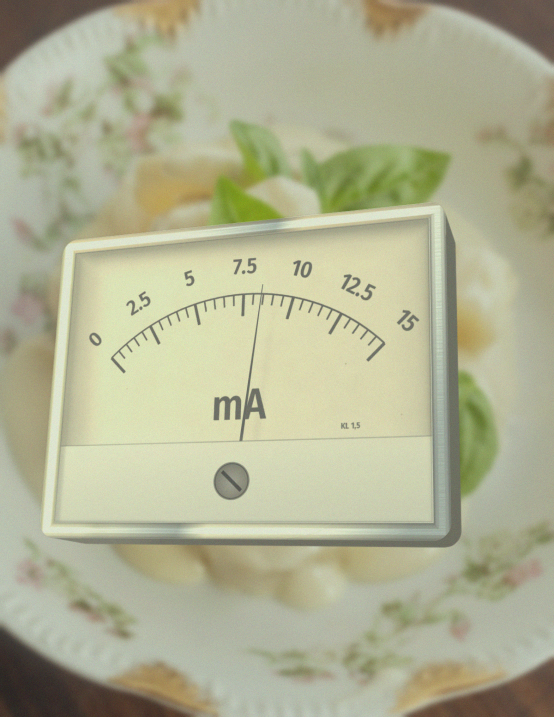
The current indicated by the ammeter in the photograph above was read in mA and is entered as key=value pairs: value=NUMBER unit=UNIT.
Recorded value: value=8.5 unit=mA
